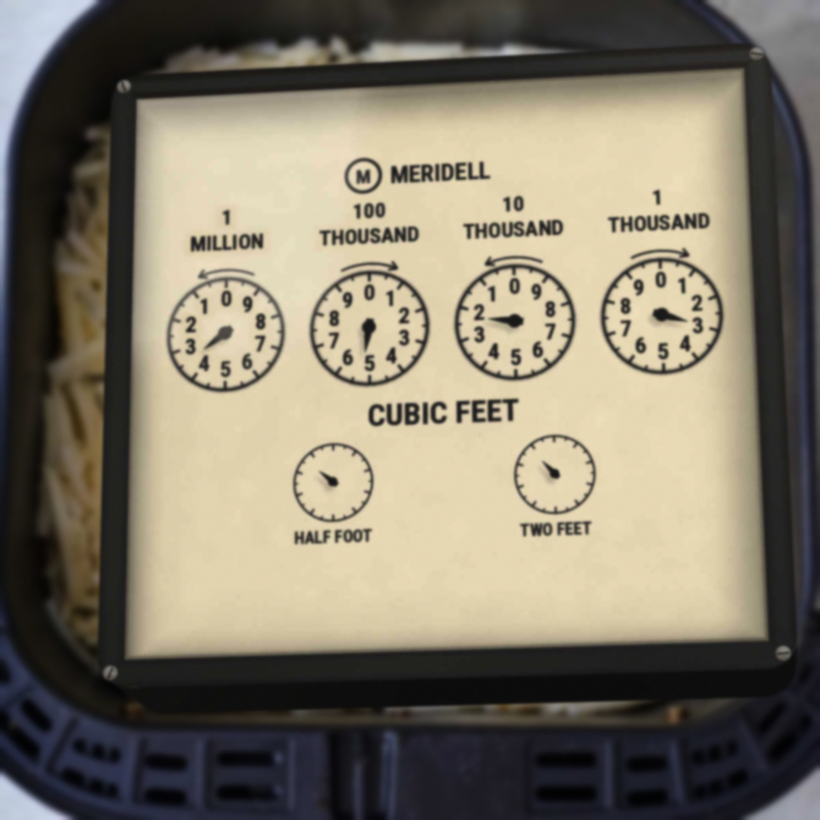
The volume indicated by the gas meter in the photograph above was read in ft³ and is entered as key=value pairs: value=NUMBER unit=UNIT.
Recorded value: value=352300 unit=ft³
